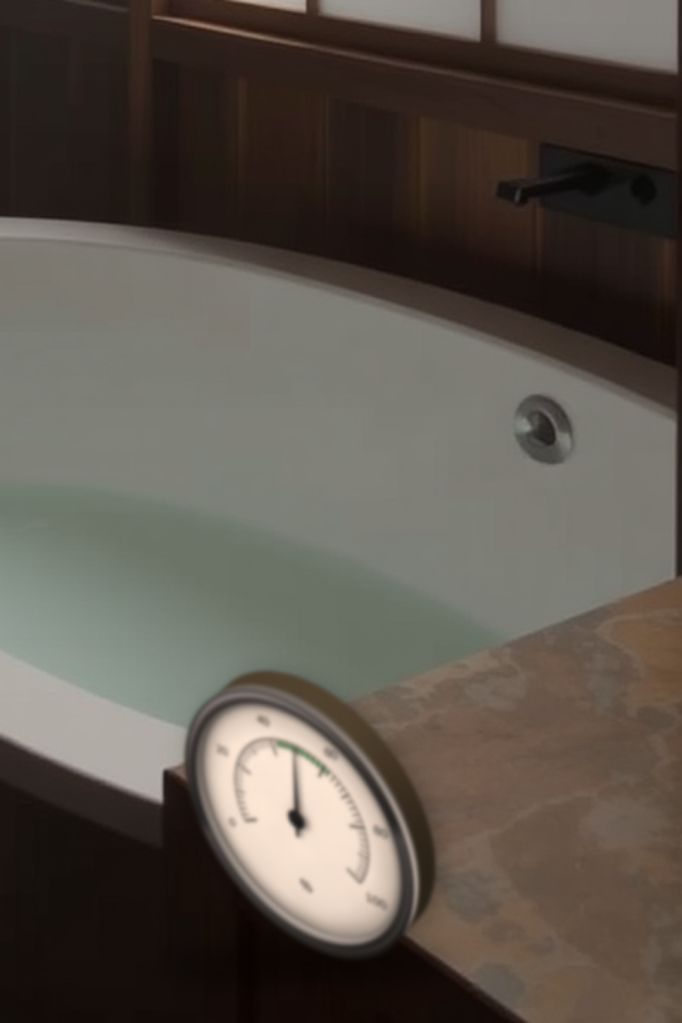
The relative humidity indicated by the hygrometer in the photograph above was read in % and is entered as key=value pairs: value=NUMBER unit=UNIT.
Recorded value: value=50 unit=%
